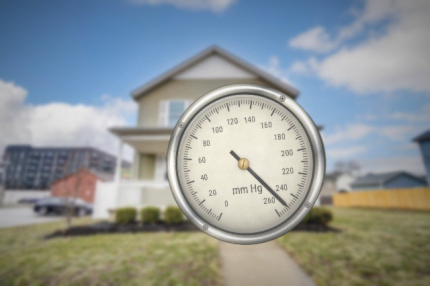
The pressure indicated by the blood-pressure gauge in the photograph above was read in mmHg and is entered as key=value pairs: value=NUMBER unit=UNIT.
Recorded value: value=250 unit=mmHg
